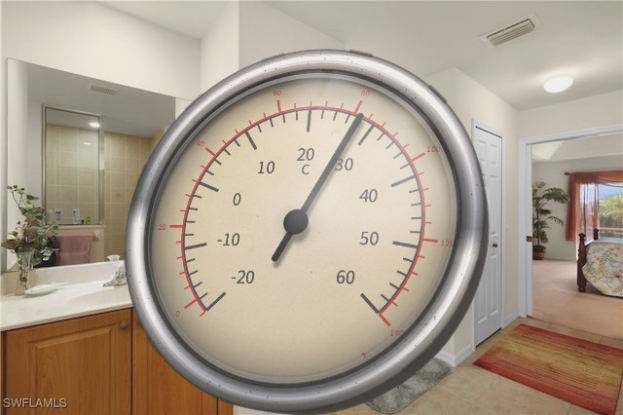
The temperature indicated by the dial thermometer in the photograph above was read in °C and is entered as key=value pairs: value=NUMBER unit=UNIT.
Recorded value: value=28 unit=°C
